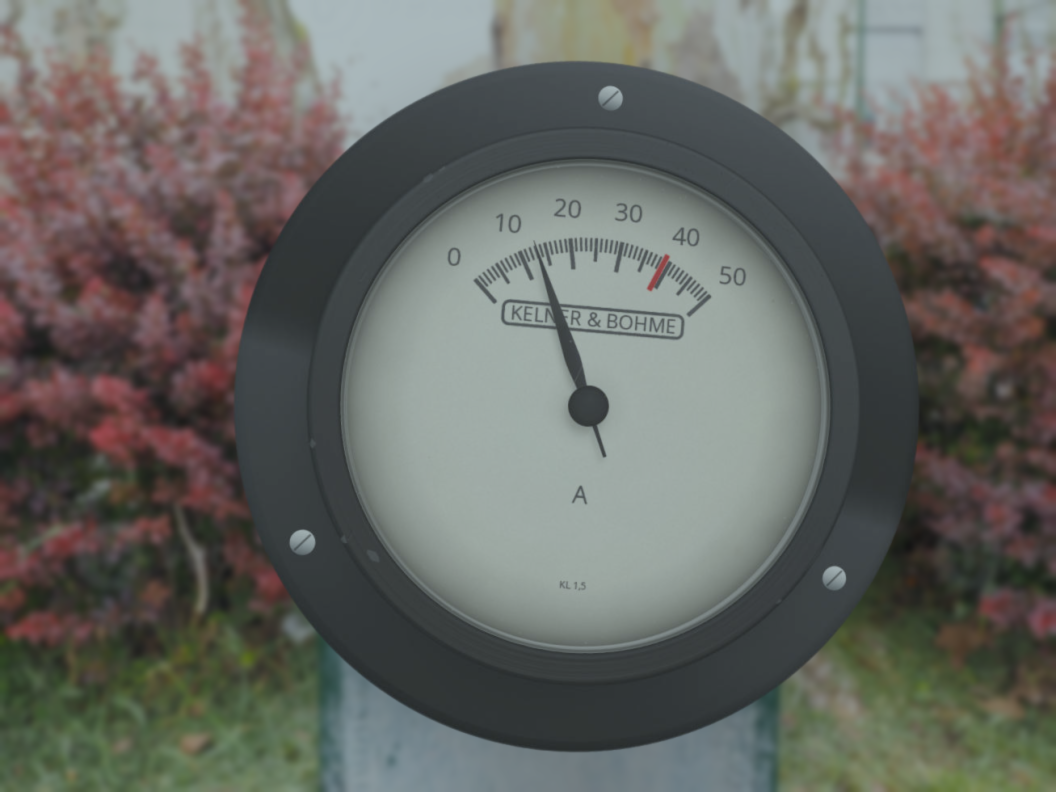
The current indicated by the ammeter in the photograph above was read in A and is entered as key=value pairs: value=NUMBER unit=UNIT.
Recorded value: value=13 unit=A
